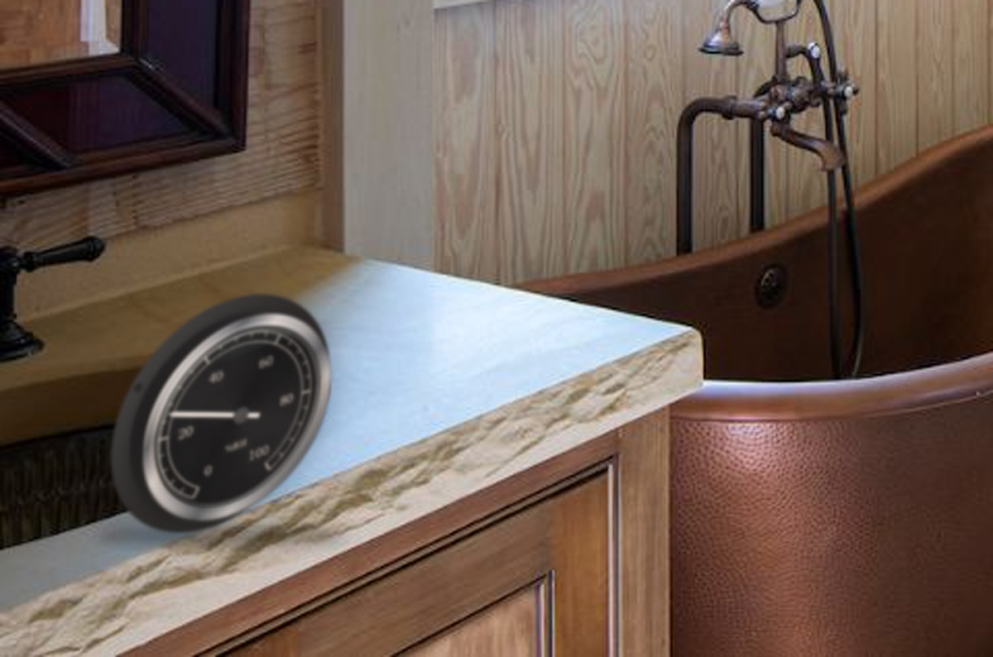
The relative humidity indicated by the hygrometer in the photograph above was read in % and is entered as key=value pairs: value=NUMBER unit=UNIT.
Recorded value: value=26 unit=%
